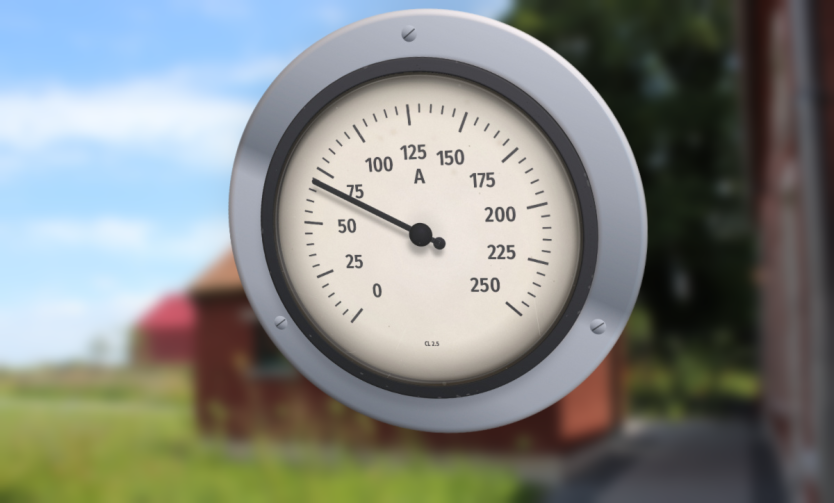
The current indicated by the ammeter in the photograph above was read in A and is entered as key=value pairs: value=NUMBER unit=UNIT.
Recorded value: value=70 unit=A
